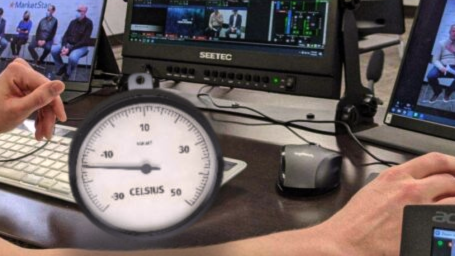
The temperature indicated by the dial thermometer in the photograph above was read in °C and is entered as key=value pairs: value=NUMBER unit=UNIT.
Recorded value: value=-15 unit=°C
